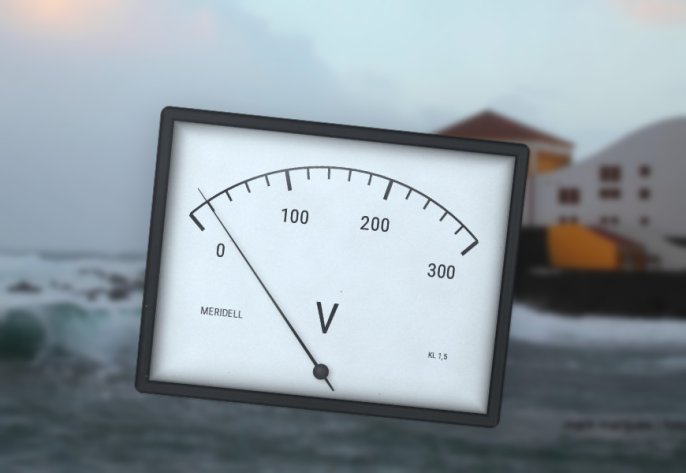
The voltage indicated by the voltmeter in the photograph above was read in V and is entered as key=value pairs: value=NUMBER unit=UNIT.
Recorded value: value=20 unit=V
